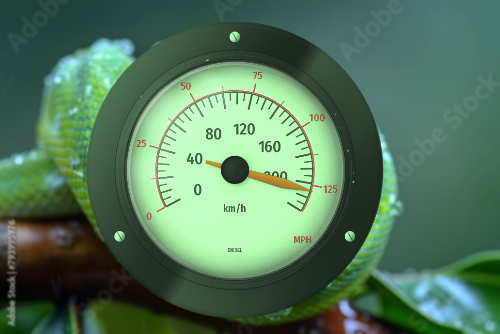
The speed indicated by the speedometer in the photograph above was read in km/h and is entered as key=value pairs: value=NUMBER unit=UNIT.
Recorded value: value=205 unit=km/h
